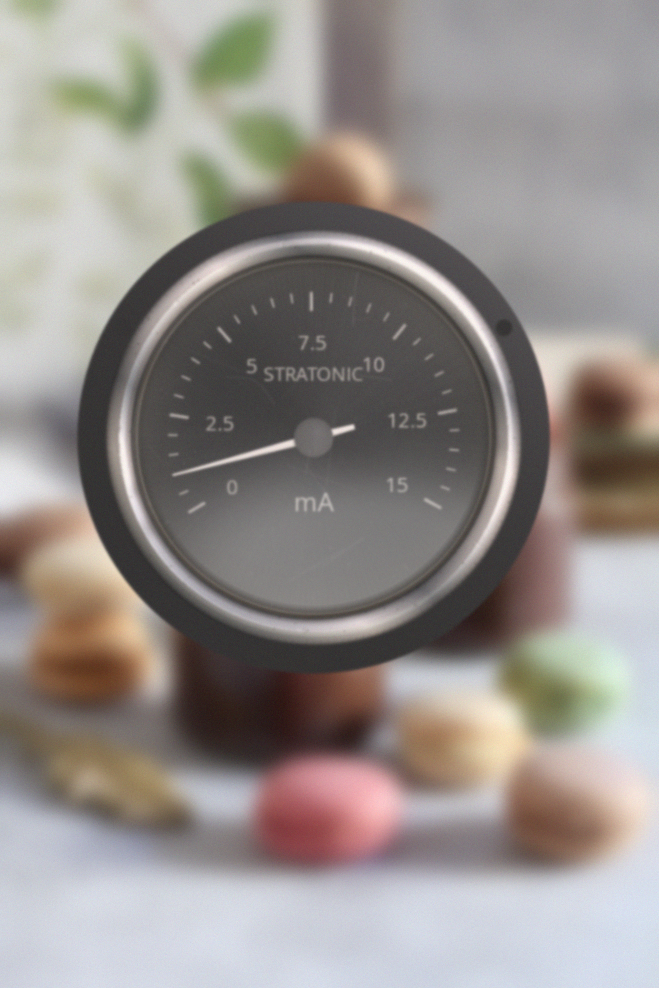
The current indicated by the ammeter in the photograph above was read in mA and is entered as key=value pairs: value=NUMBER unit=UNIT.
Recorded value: value=1 unit=mA
